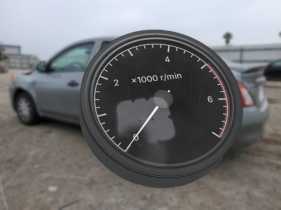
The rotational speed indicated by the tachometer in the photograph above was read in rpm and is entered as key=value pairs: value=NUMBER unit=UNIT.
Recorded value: value=0 unit=rpm
